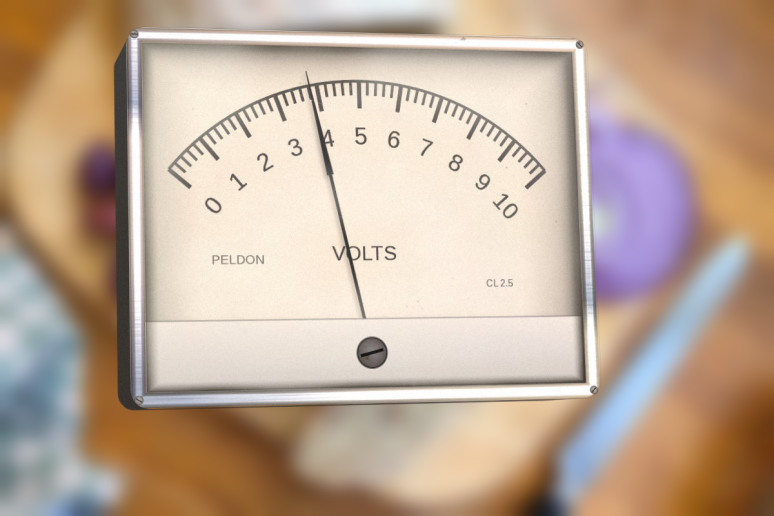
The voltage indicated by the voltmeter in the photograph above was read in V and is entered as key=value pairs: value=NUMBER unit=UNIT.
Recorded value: value=3.8 unit=V
